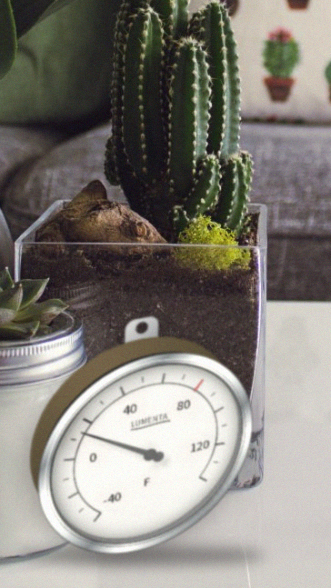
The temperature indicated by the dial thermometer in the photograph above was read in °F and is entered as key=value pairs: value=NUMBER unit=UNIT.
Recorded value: value=15 unit=°F
